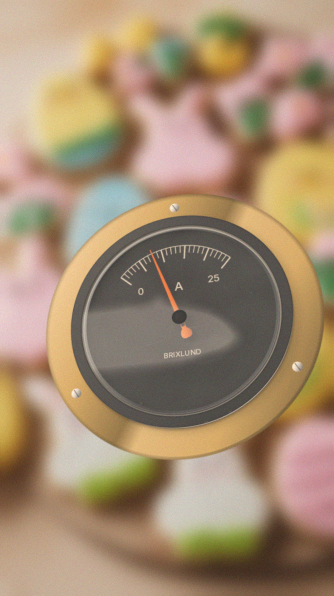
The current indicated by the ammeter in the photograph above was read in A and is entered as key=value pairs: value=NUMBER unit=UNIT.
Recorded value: value=8 unit=A
